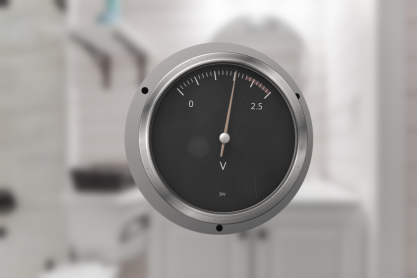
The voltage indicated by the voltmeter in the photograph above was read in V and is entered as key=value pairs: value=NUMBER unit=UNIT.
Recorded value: value=1.5 unit=V
